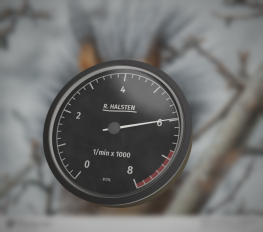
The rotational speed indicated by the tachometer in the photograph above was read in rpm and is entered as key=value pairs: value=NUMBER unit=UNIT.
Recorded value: value=6000 unit=rpm
